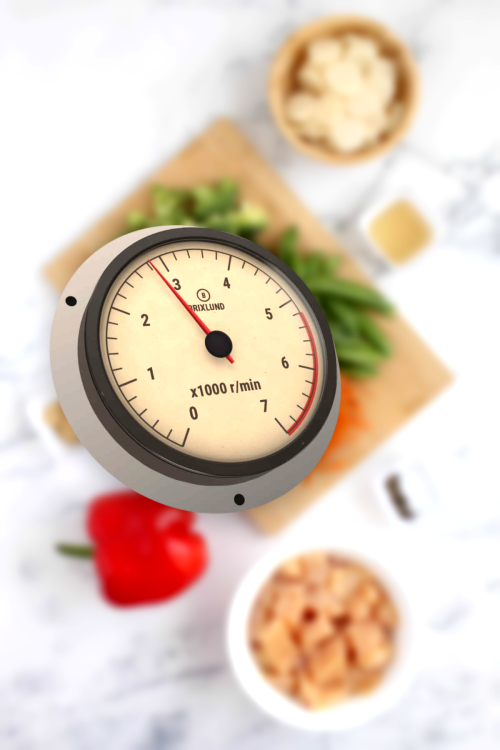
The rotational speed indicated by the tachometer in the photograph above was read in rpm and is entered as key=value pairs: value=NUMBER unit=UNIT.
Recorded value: value=2800 unit=rpm
